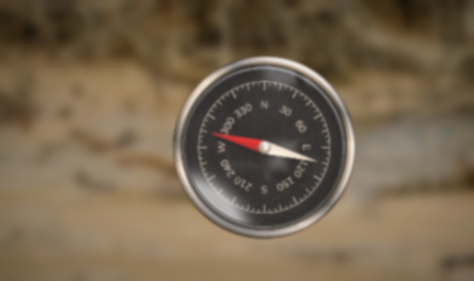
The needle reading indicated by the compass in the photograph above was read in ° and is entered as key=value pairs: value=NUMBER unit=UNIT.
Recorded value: value=285 unit=°
